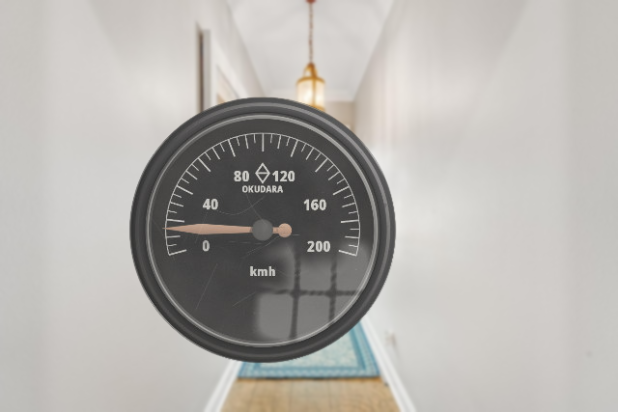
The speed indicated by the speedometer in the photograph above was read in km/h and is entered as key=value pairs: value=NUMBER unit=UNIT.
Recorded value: value=15 unit=km/h
